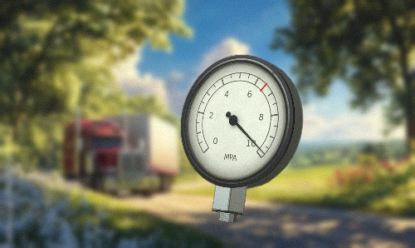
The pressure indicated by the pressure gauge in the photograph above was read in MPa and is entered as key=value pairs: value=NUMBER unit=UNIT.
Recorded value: value=9.75 unit=MPa
